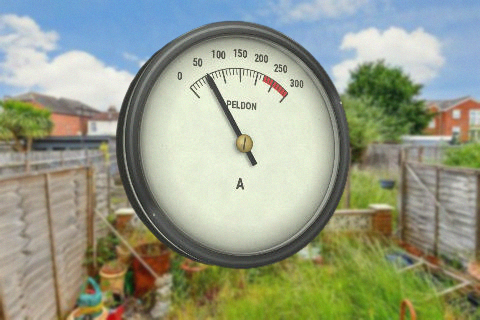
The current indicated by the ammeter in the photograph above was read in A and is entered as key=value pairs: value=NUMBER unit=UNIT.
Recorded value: value=50 unit=A
